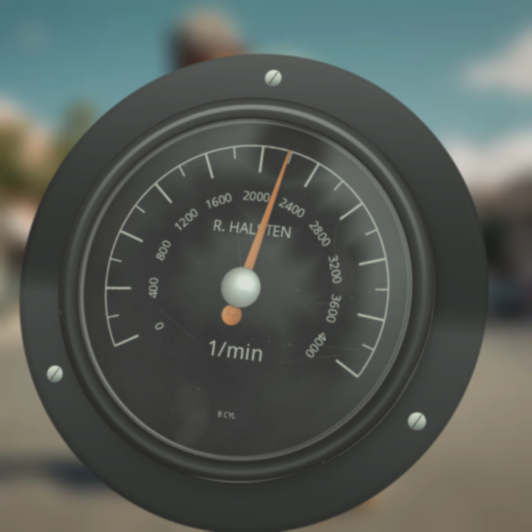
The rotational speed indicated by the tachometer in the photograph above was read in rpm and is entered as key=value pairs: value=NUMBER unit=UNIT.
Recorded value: value=2200 unit=rpm
